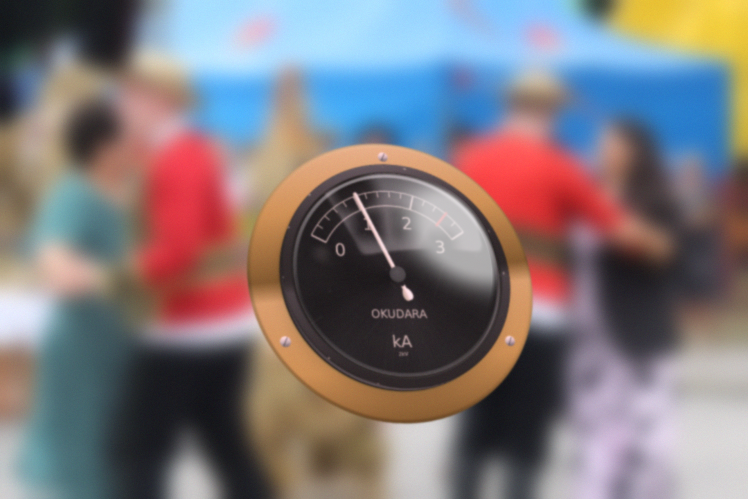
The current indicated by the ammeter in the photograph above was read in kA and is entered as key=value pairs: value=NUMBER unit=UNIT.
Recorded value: value=1 unit=kA
